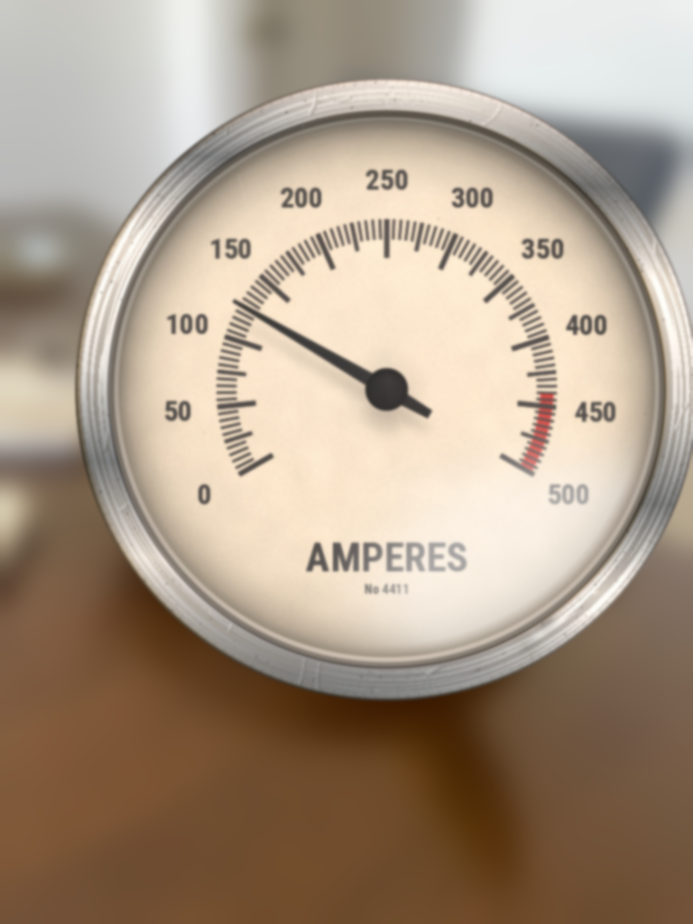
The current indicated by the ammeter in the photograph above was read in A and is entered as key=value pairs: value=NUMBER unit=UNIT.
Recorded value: value=125 unit=A
